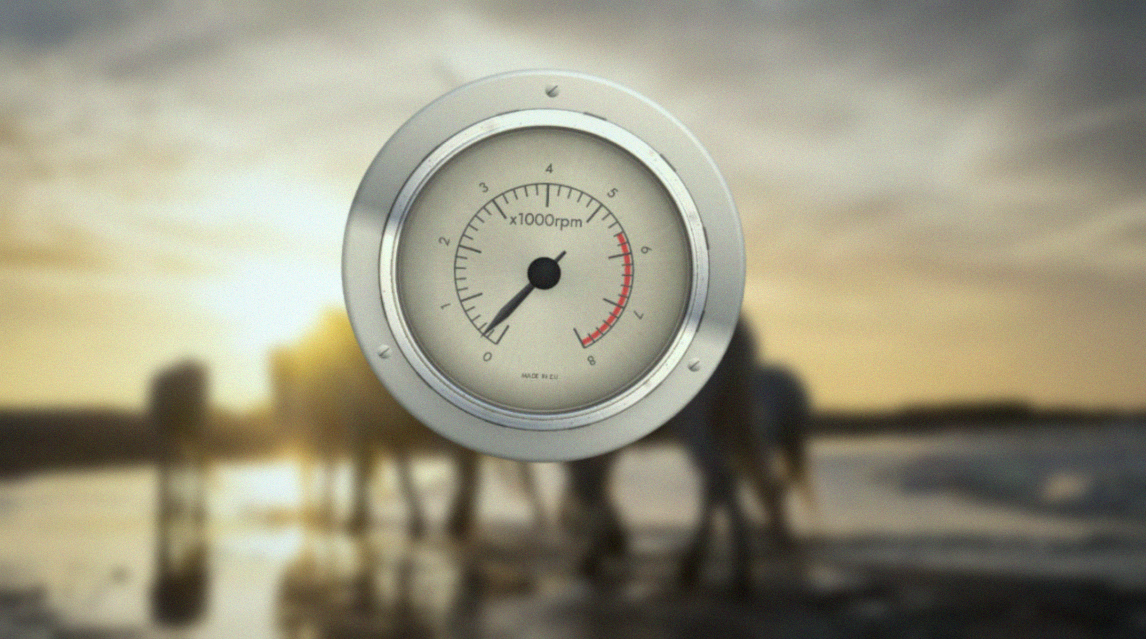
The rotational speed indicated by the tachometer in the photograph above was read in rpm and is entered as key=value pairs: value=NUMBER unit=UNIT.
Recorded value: value=300 unit=rpm
